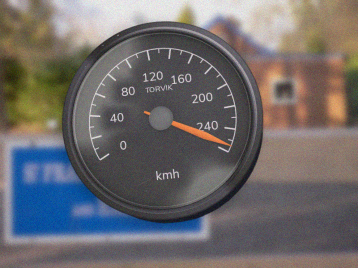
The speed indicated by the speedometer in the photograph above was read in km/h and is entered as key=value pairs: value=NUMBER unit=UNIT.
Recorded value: value=255 unit=km/h
